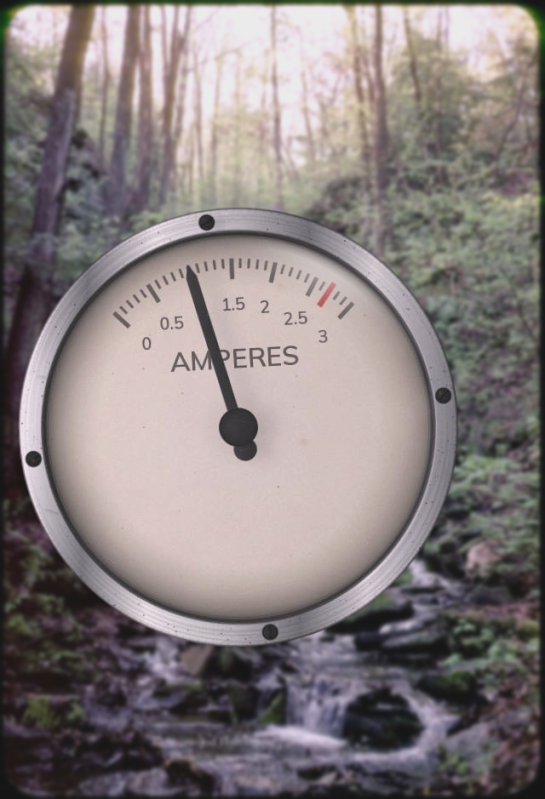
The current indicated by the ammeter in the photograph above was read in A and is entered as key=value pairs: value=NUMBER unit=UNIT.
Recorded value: value=1 unit=A
